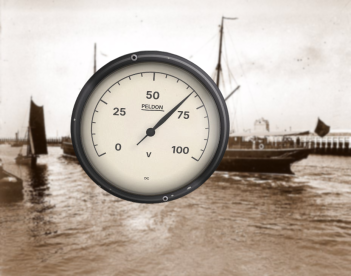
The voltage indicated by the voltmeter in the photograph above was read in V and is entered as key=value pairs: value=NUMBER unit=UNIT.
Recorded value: value=67.5 unit=V
